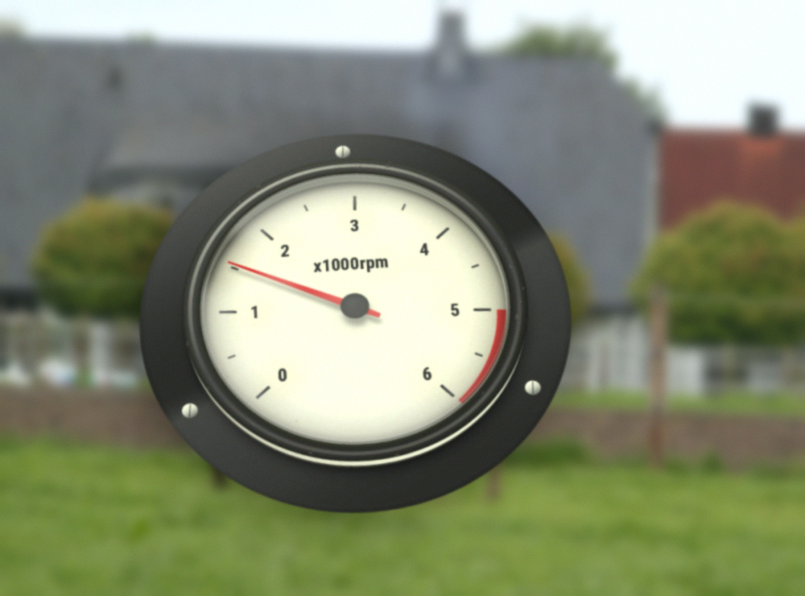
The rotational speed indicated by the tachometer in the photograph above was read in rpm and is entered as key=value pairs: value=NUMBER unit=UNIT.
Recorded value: value=1500 unit=rpm
